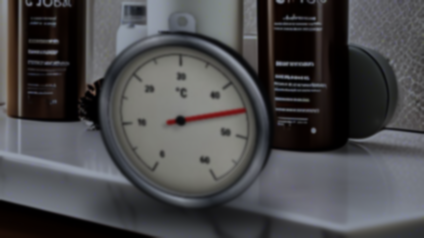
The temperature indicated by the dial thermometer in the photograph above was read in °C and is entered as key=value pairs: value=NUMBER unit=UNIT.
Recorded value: value=45 unit=°C
